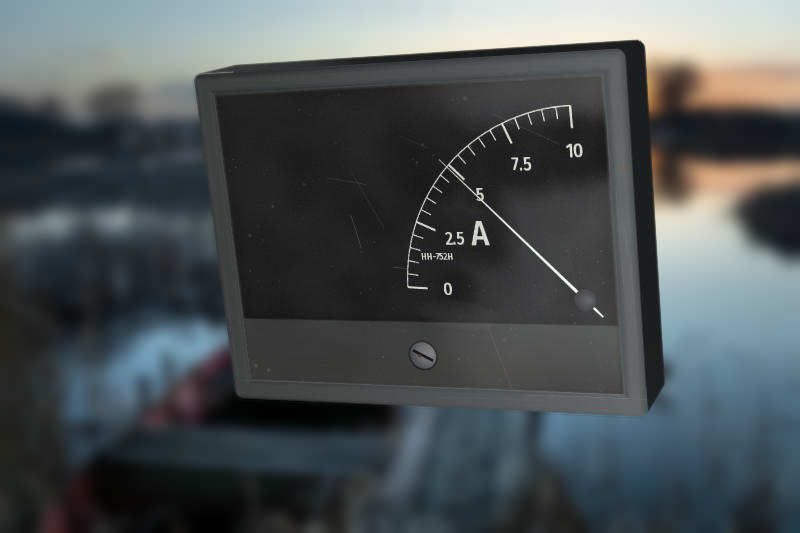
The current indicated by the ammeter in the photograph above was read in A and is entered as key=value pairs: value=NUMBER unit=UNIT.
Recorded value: value=5 unit=A
